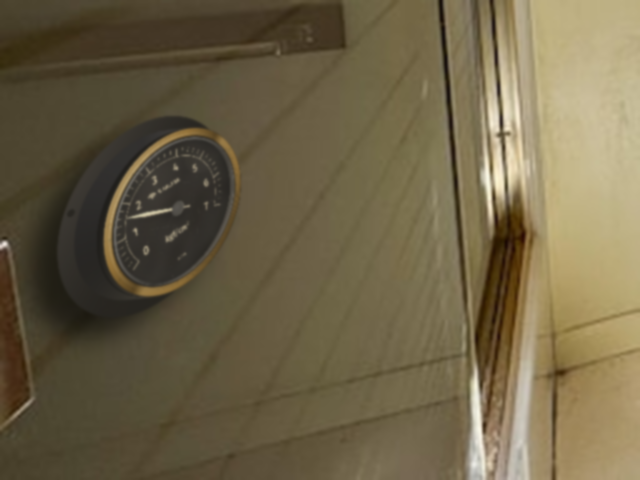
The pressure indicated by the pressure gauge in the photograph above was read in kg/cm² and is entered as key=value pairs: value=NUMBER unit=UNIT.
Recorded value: value=1.6 unit=kg/cm²
